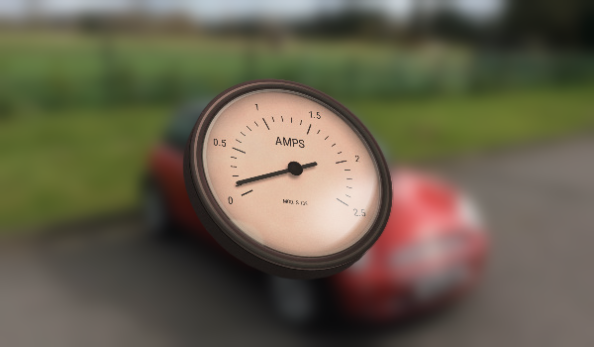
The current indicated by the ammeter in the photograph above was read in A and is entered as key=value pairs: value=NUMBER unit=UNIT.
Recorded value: value=0.1 unit=A
